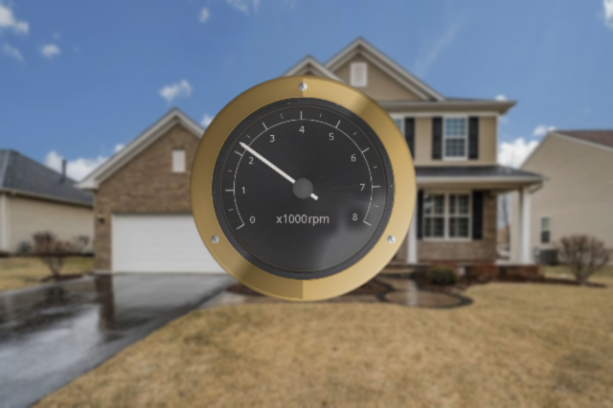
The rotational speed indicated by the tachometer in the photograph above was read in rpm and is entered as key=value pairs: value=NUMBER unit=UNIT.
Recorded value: value=2250 unit=rpm
